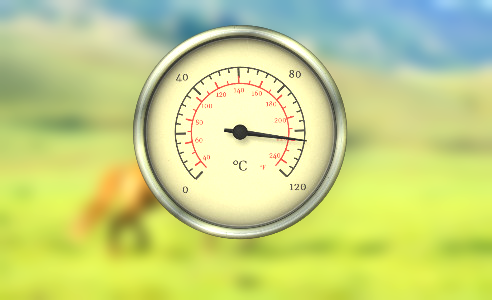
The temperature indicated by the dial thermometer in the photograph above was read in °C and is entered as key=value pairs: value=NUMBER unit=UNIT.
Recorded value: value=104 unit=°C
